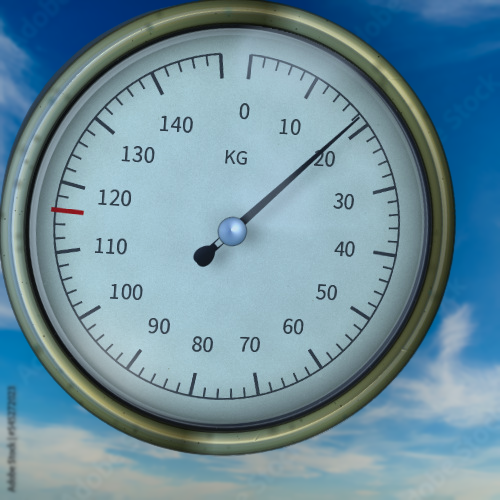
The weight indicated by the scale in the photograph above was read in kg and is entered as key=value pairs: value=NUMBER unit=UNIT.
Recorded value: value=18 unit=kg
